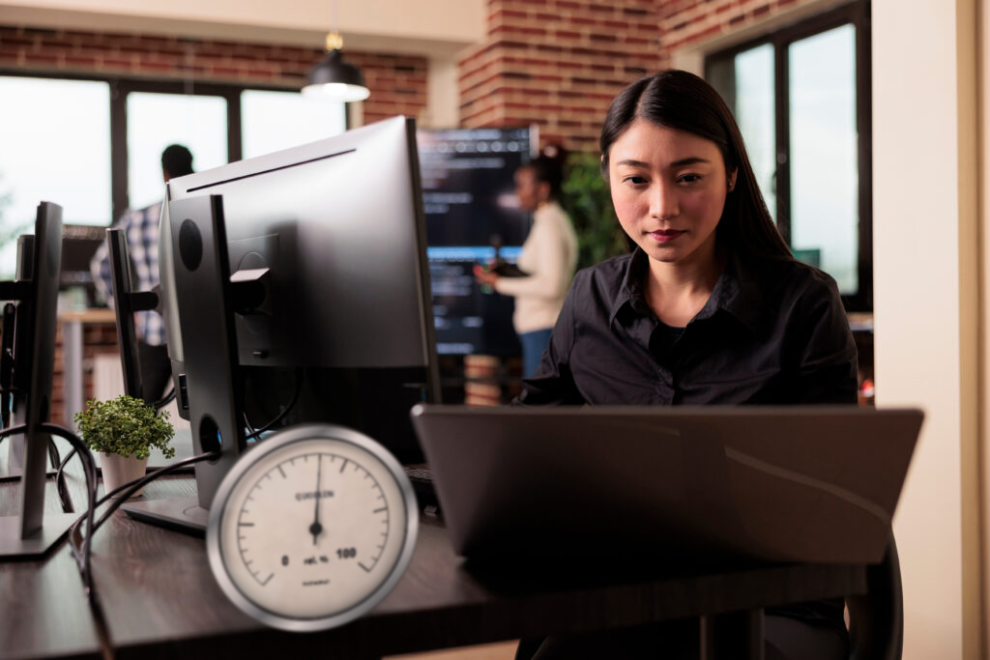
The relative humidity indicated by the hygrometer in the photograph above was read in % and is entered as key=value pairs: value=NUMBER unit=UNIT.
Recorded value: value=52 unit=%
